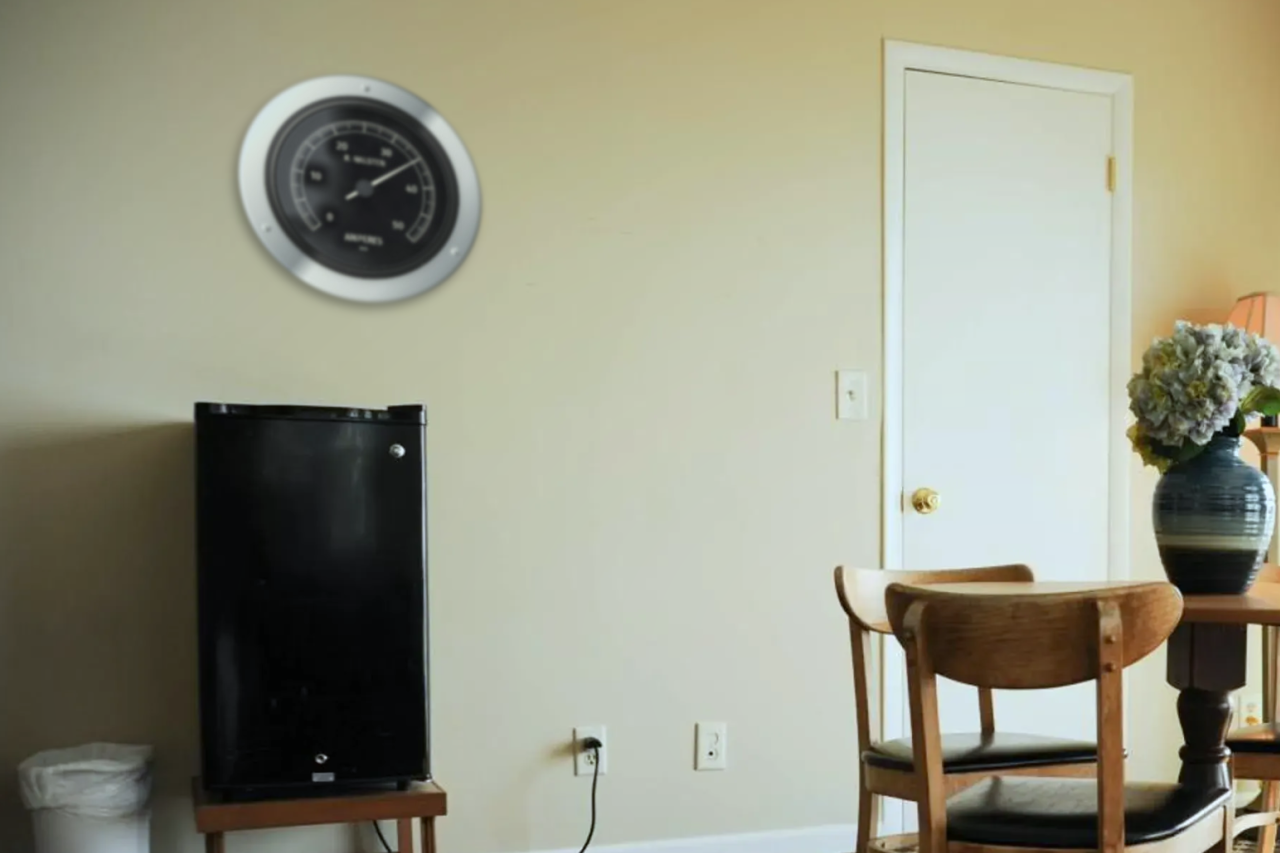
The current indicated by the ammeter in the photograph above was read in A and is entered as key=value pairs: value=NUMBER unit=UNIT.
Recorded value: value=35 unit=A
